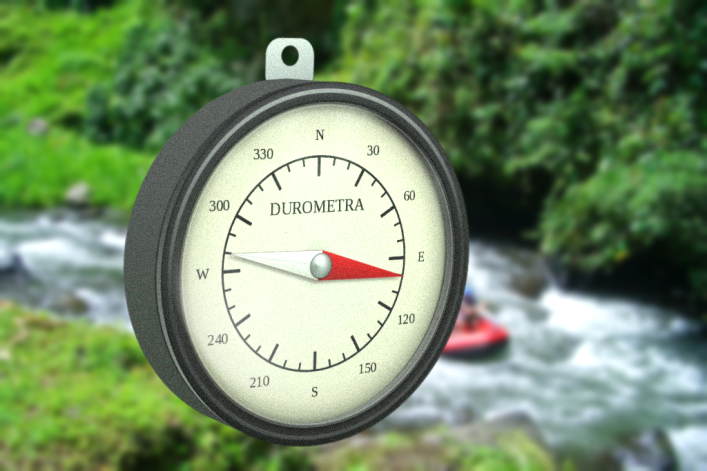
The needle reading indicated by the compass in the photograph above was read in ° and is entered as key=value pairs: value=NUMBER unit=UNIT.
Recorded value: value=100 unit=°
